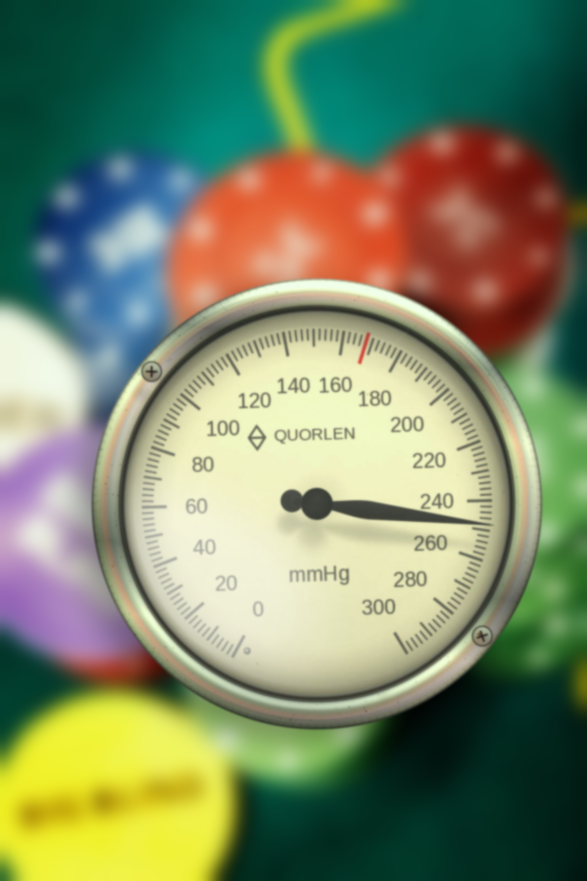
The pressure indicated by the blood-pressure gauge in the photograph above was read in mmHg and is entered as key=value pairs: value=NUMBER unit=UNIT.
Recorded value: value=248 unit=mmHg
